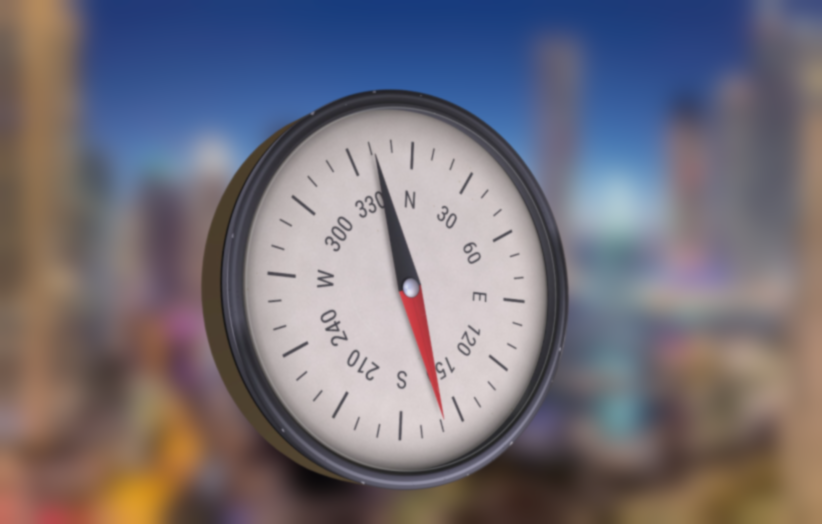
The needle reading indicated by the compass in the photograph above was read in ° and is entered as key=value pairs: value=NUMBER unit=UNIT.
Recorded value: value=160 unit=°
